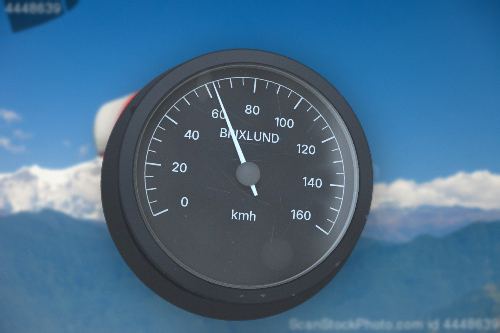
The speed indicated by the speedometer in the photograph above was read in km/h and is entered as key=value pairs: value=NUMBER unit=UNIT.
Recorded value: value=62.5 unit=km/h
